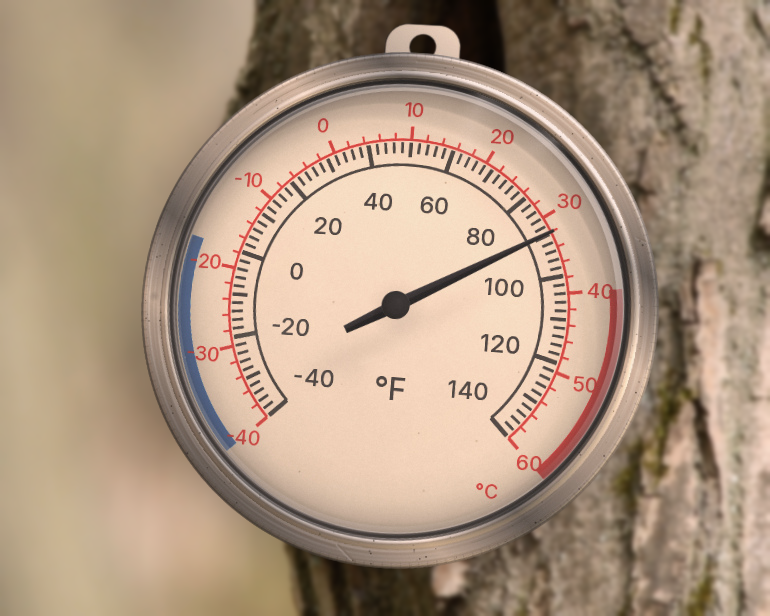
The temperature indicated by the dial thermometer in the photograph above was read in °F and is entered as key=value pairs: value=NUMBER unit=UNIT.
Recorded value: value=90 unit=°F
